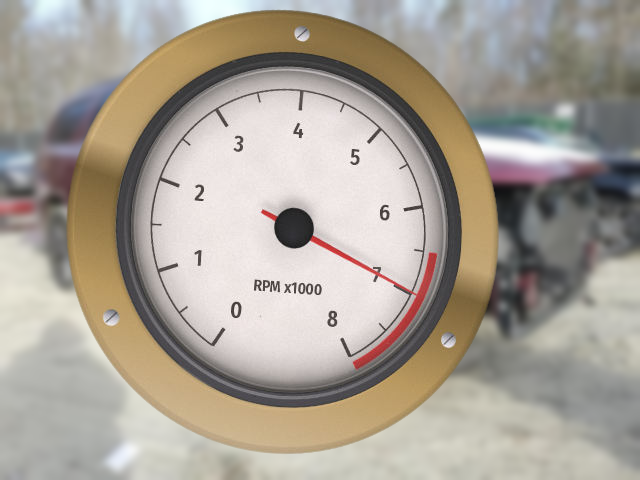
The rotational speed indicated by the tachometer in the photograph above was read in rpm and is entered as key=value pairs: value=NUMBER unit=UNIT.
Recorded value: value=7000 unit=rpm
